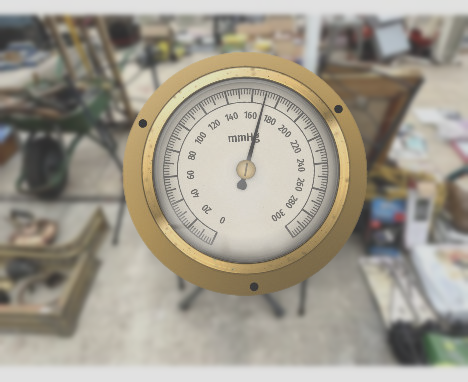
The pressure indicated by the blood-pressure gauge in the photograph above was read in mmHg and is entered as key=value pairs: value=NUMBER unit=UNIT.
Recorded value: value=170 unit=mmHg
